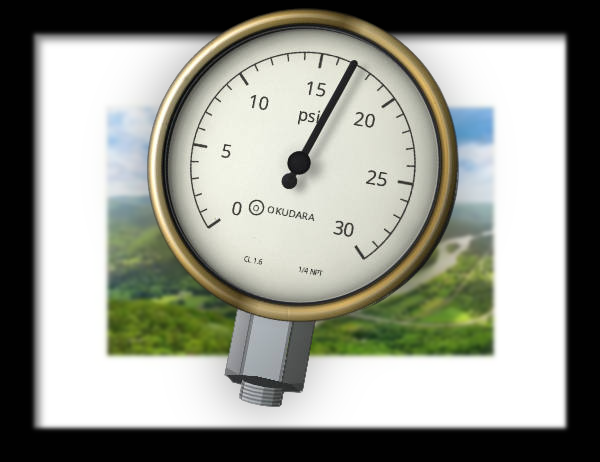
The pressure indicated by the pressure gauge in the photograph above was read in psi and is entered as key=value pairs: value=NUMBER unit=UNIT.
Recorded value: value=17 unit=psi
